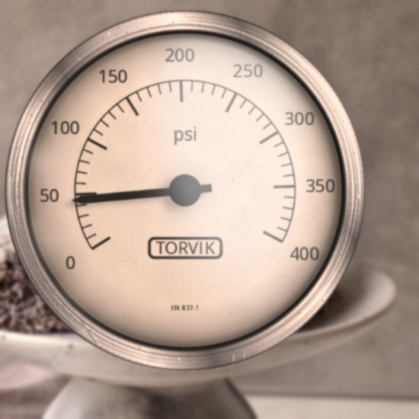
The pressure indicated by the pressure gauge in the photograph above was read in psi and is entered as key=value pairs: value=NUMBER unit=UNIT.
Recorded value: value=45 unit=psi
